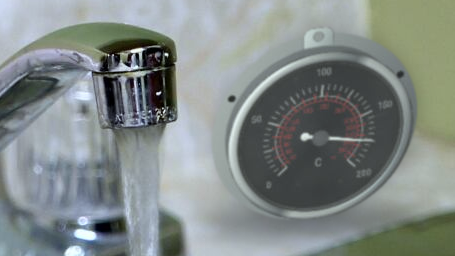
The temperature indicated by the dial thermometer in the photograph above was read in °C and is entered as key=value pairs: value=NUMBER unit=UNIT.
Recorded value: value=175 unit=°C
